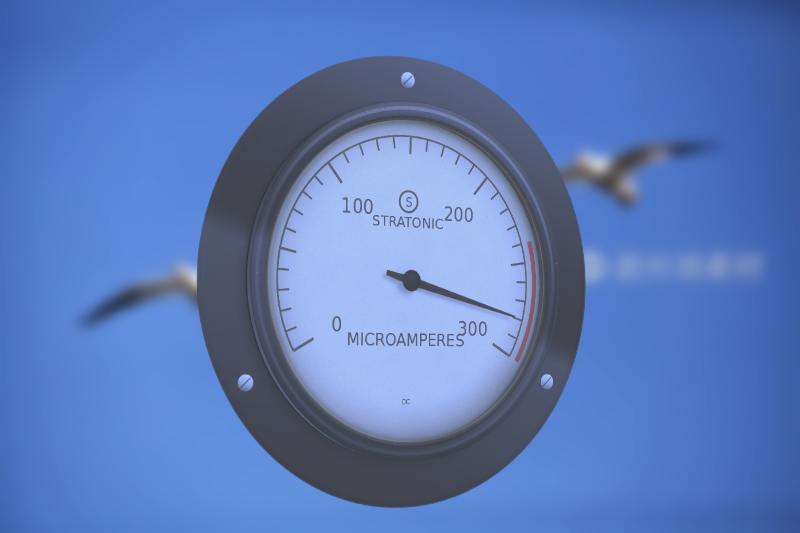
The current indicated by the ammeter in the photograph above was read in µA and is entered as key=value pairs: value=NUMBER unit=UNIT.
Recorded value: value=280 unit=µA
